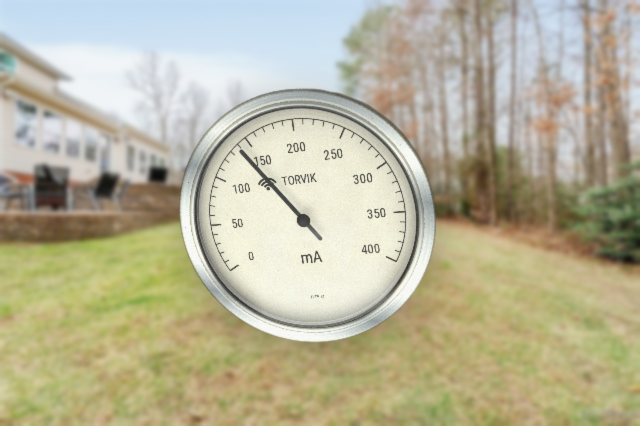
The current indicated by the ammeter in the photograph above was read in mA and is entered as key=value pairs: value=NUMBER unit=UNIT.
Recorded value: value=140 unit=mA
